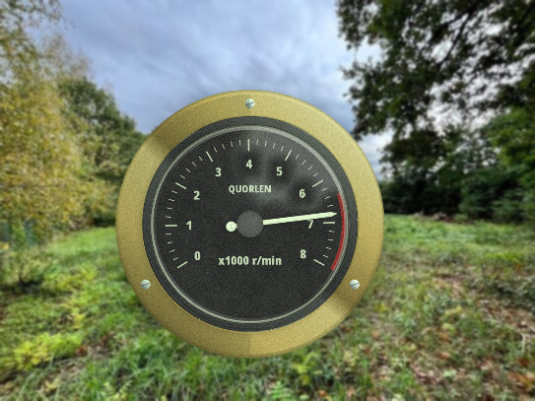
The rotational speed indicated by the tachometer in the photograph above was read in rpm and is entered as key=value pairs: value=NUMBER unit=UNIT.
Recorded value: value=6800 unit=rpm
